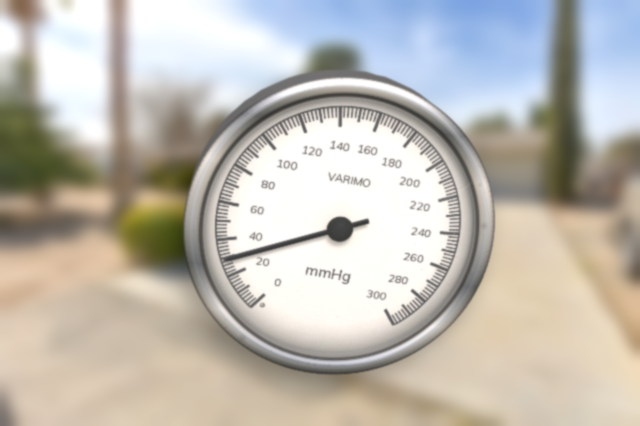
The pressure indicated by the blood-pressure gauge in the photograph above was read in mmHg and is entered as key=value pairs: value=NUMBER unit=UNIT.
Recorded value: value=30 unit=mmHg
